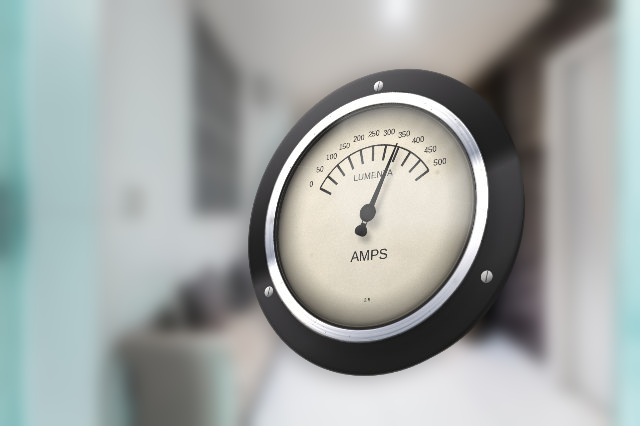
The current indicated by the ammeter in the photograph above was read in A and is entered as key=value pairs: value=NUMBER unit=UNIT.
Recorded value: value=350 unit=A
